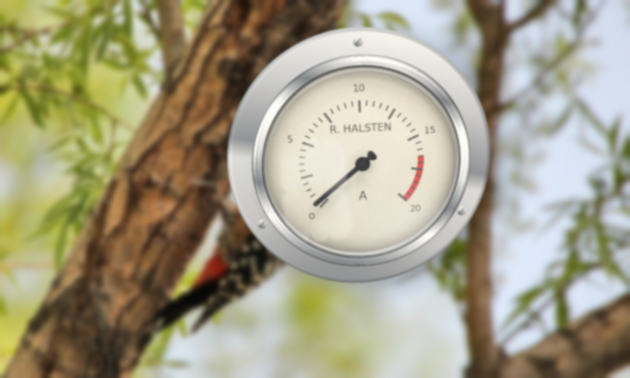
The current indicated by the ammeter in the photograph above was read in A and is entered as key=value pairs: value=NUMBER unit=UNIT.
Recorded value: value=0.5 unit=A
